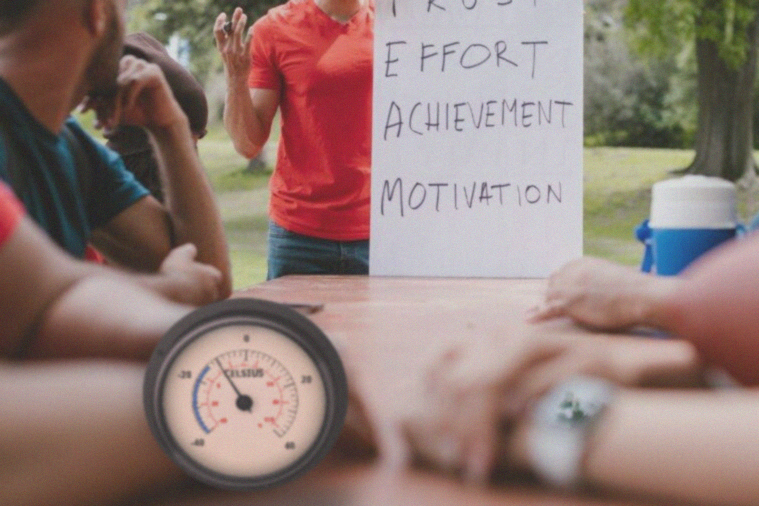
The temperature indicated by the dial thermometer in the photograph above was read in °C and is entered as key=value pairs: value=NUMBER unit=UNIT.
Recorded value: value=-10 unit=°C
